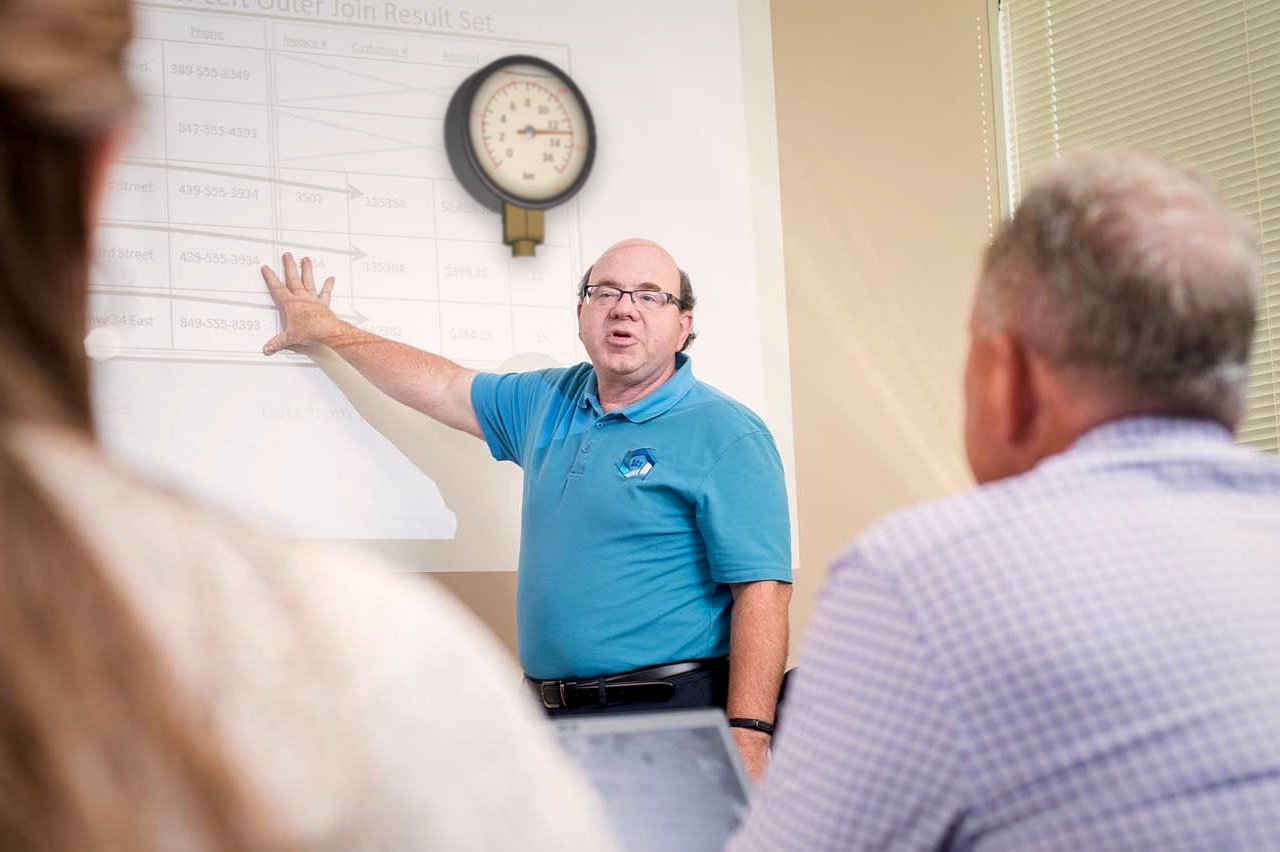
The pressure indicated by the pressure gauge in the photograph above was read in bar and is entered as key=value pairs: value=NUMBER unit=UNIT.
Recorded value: value=13 unit=bar
